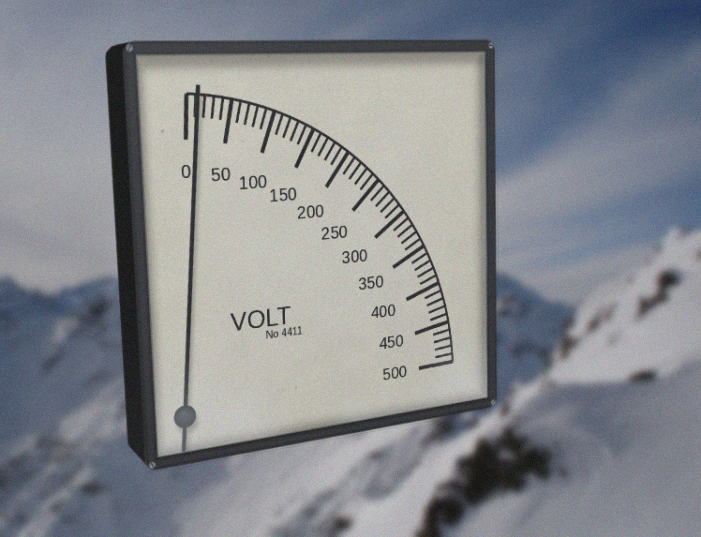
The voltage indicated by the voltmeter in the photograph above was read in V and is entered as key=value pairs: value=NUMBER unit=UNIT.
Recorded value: value=10 unit=V
